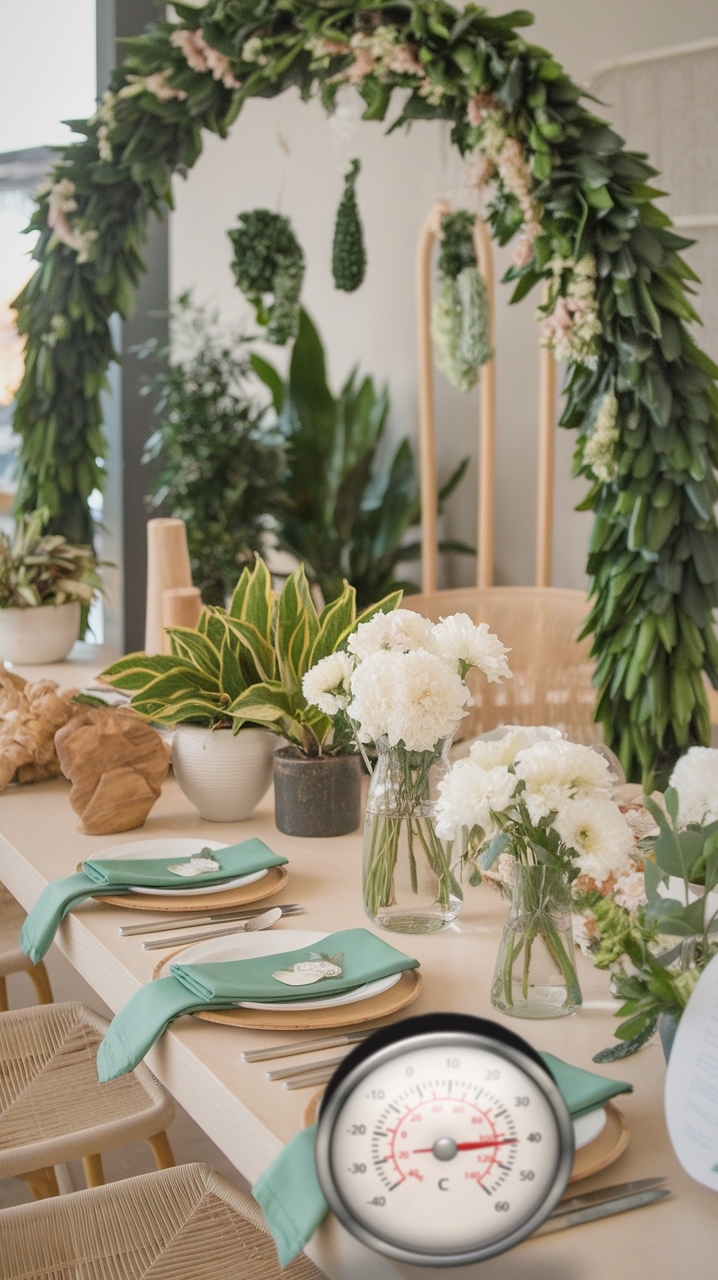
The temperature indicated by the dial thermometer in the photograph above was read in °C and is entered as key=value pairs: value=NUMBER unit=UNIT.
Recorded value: value=40 unit=°C
